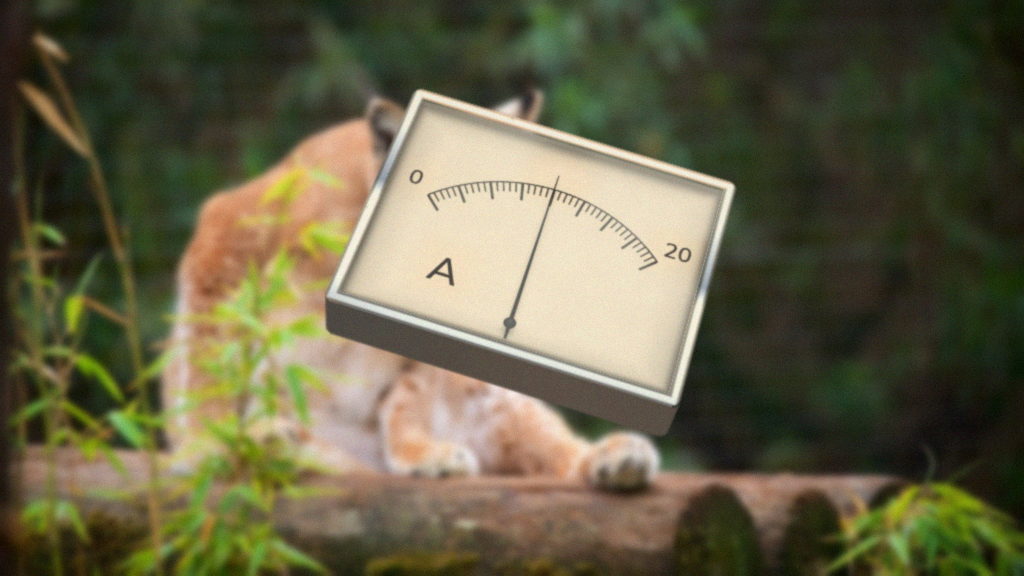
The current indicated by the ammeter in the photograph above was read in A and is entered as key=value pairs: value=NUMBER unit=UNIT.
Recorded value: value=10 unit=A
